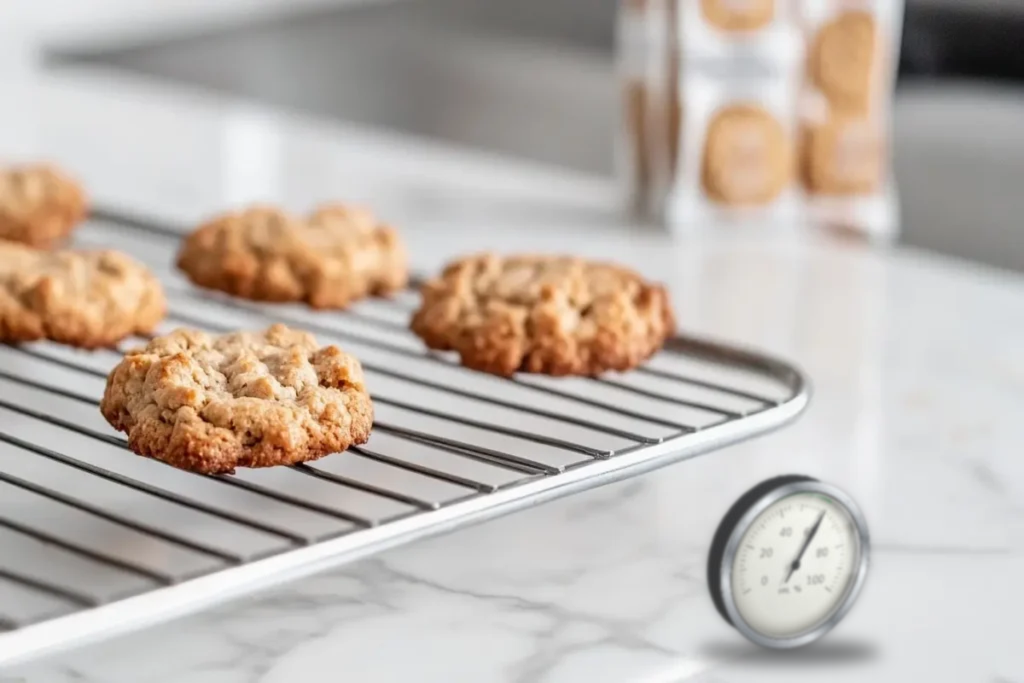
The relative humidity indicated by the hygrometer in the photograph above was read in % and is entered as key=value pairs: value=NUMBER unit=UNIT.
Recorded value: value=60 unit=%
